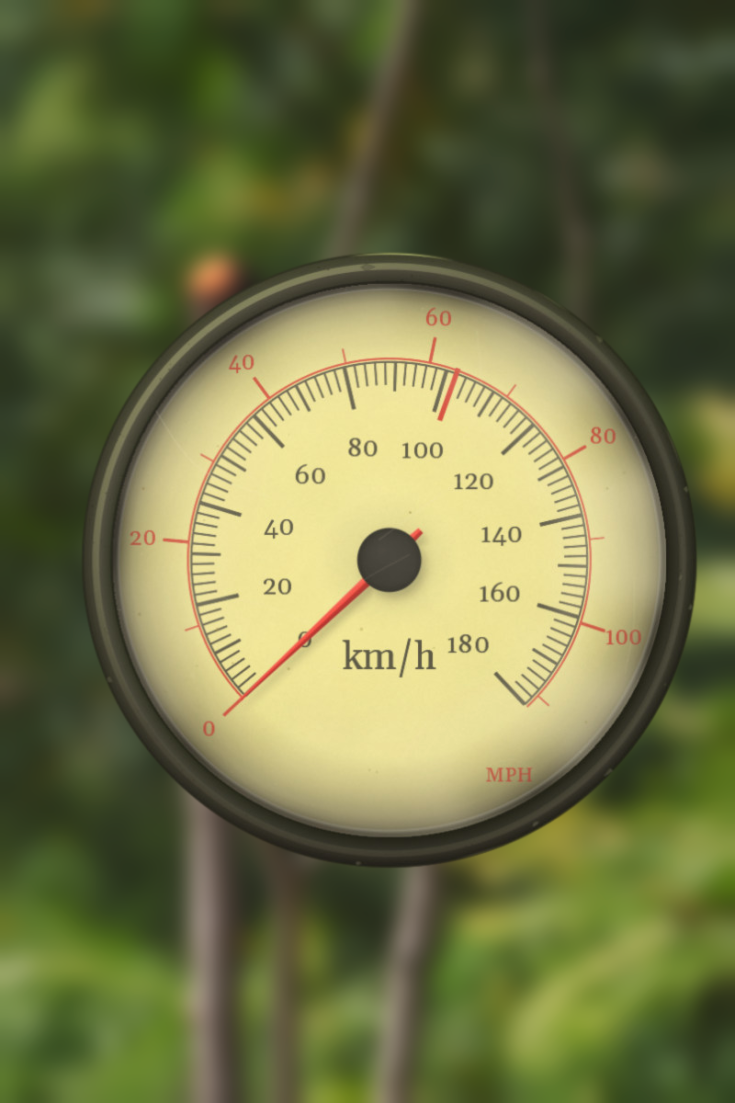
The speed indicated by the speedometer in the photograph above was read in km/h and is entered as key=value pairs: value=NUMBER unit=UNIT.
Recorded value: value=0 unit=km/h
